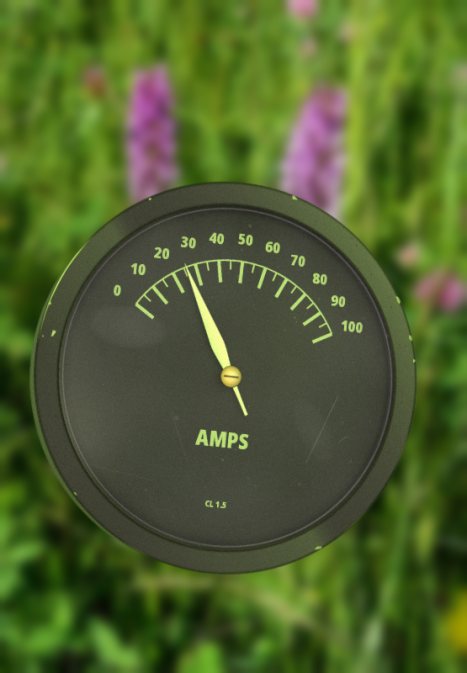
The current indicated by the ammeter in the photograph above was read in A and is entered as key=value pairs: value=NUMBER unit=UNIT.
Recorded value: value=25 unit=A
